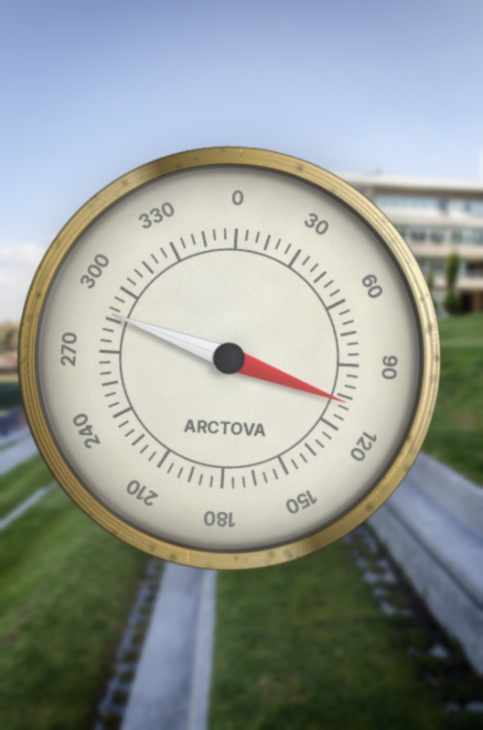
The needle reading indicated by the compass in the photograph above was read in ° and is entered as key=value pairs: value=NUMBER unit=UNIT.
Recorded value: value=107.5 unit=°
